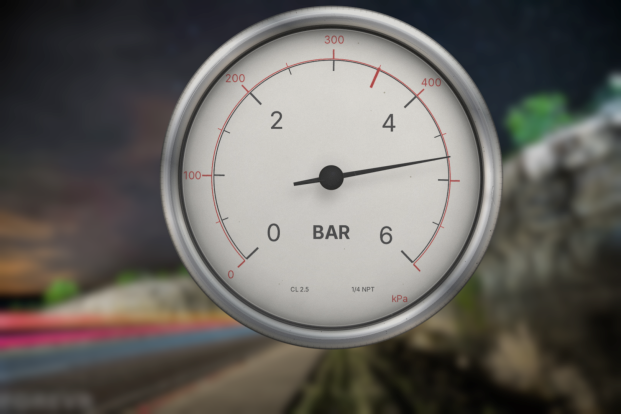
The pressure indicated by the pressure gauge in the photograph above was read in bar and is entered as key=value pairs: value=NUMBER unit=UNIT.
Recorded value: value=4.75 unit=bar
